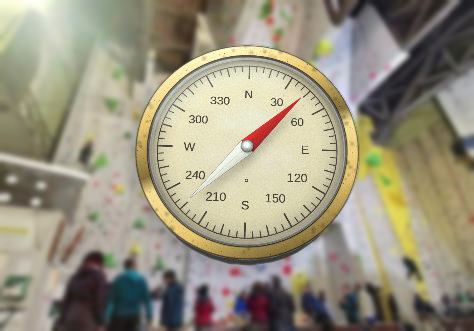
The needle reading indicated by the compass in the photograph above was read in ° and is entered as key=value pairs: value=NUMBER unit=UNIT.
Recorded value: value=45 unit=°
